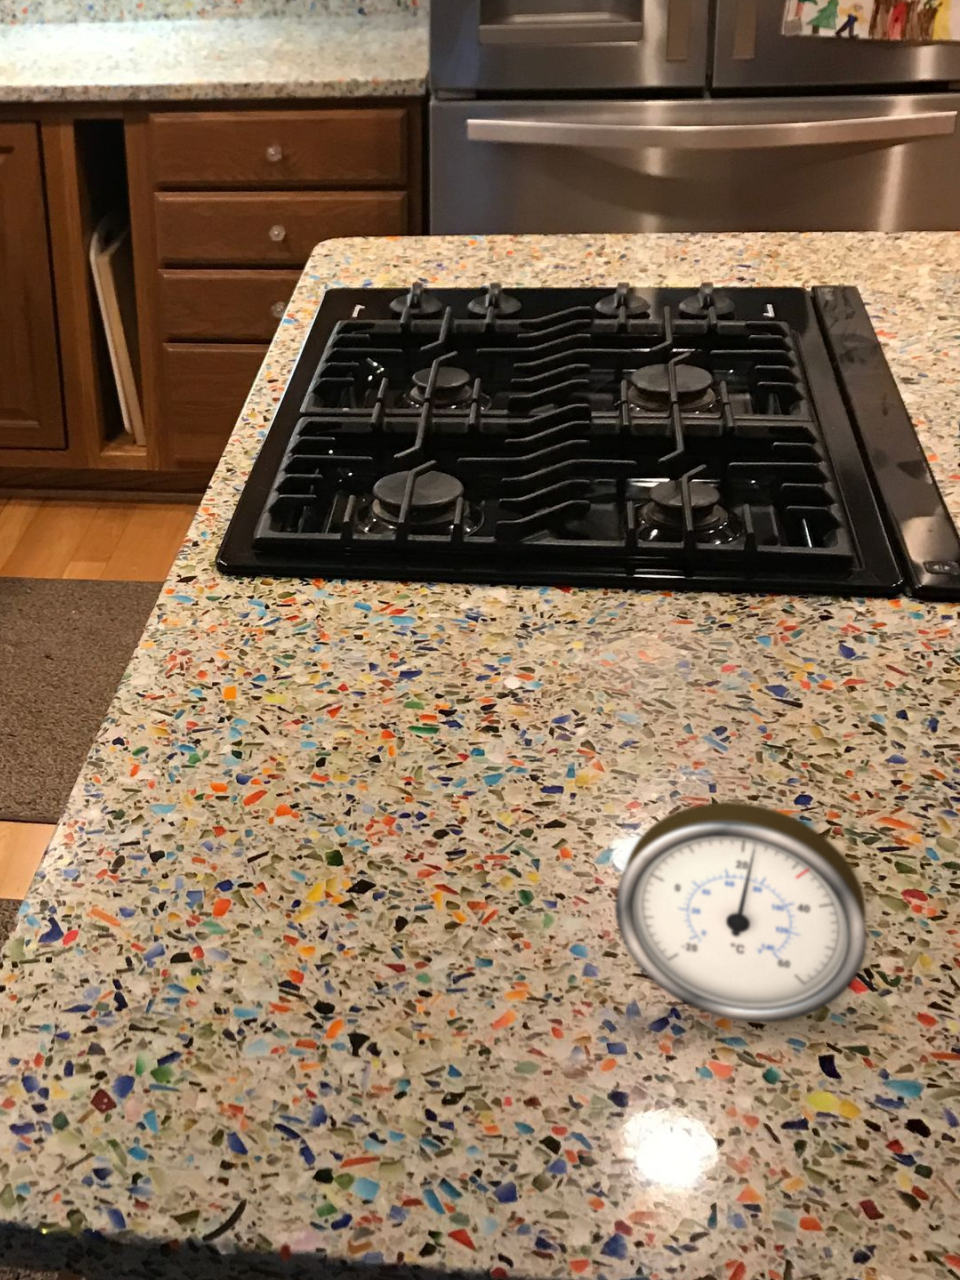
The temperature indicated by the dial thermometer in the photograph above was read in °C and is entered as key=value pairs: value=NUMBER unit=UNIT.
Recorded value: value=22 unit=°C
